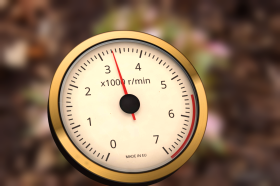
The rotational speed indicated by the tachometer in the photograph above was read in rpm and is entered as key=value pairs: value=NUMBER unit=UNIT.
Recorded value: value=3300 unit=rpm
